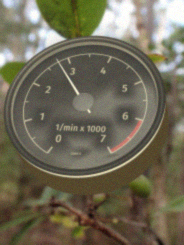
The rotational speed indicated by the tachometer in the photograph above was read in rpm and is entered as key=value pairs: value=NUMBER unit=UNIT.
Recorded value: value=2750 unit=rpm
